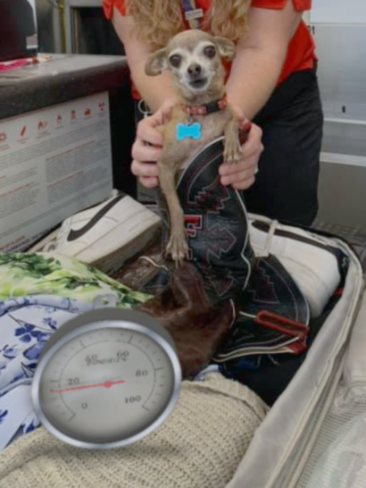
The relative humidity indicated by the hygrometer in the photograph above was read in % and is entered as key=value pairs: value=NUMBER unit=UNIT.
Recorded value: value=16 unit=%
